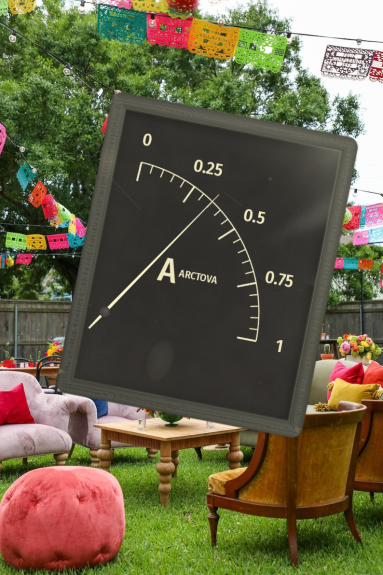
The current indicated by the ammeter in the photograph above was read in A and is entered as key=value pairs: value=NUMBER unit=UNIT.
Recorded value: value=0.35 unit=A
